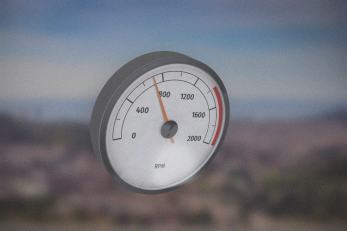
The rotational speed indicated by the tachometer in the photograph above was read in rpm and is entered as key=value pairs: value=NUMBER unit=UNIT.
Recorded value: value=700 unit=rpm
